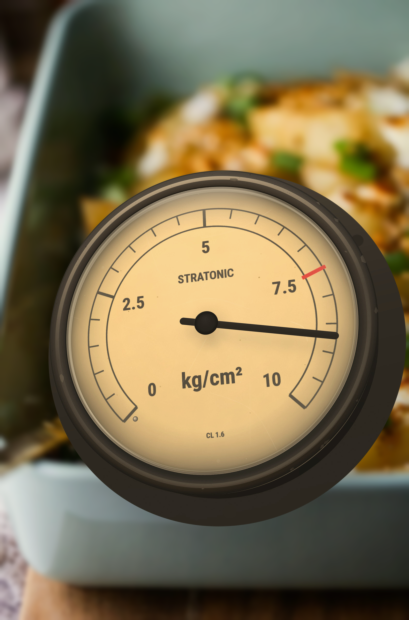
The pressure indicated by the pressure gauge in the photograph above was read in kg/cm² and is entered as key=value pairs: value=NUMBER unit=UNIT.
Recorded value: value=8.75 unit=kg/cm²
